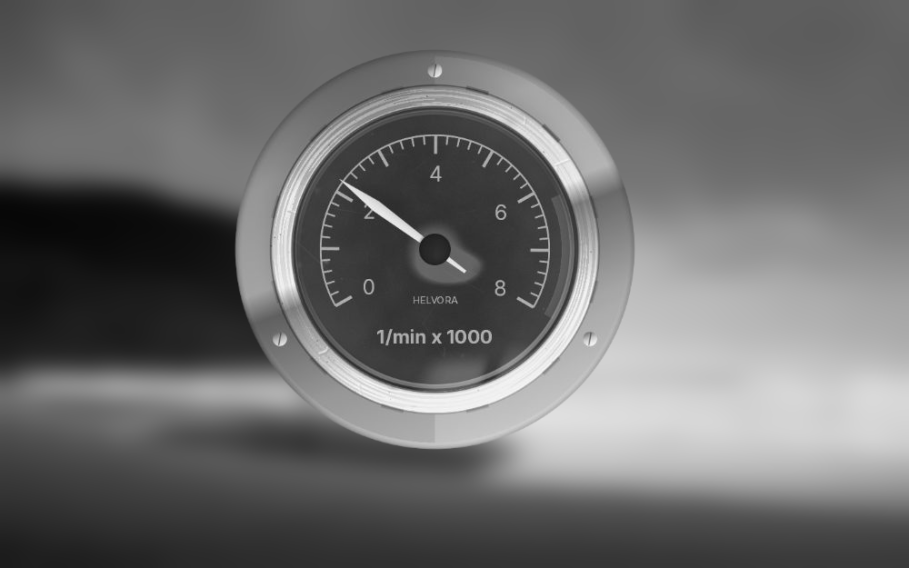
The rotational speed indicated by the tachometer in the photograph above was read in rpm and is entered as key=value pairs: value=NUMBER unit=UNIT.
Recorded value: value=2200 unit=rpm
